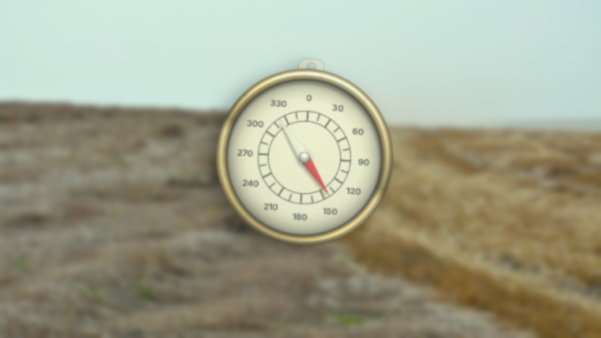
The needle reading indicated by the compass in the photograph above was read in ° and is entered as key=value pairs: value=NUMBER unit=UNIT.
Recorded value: value=142.5 unit=°
